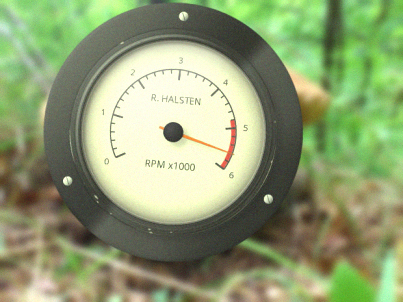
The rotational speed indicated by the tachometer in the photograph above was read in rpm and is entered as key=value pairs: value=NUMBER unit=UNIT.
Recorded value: value=5600 unit=rpm
